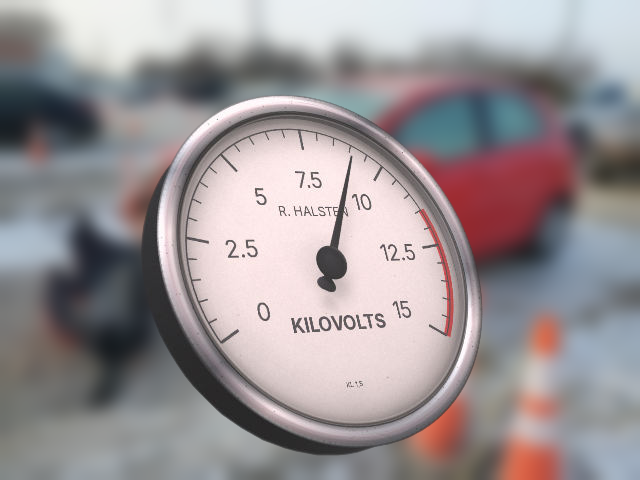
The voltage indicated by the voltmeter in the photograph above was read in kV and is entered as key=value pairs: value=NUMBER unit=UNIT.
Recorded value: value=9 unit=kV
